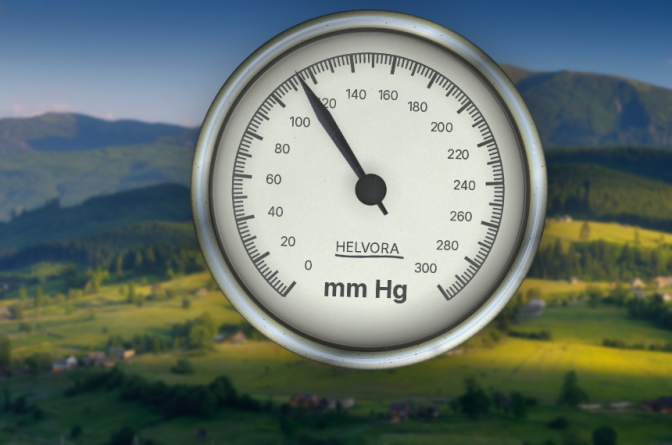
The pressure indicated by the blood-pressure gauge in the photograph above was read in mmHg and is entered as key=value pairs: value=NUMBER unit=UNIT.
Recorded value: value=114 unit=mmHg
